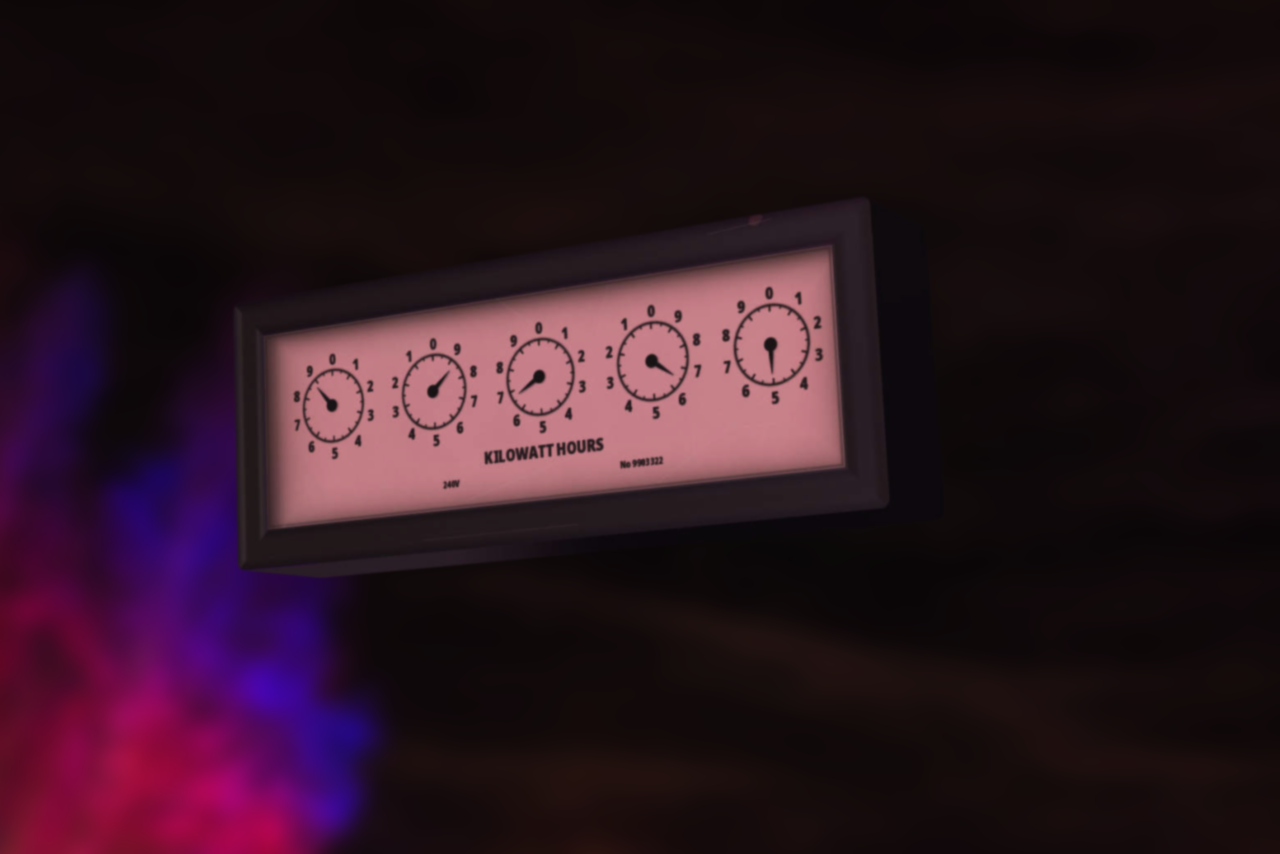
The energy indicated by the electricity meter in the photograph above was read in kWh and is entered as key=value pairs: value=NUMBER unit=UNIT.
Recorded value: value=88665 unit=kWh
